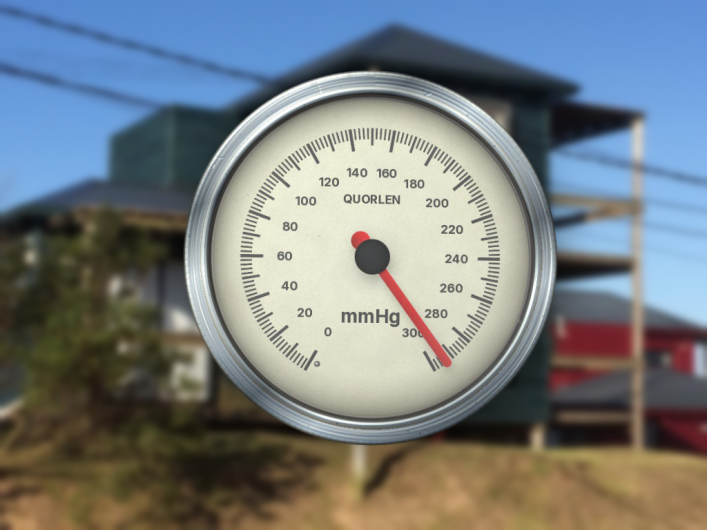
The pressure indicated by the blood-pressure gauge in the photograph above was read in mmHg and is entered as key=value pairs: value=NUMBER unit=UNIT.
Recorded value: value=294 unit=mmHg
